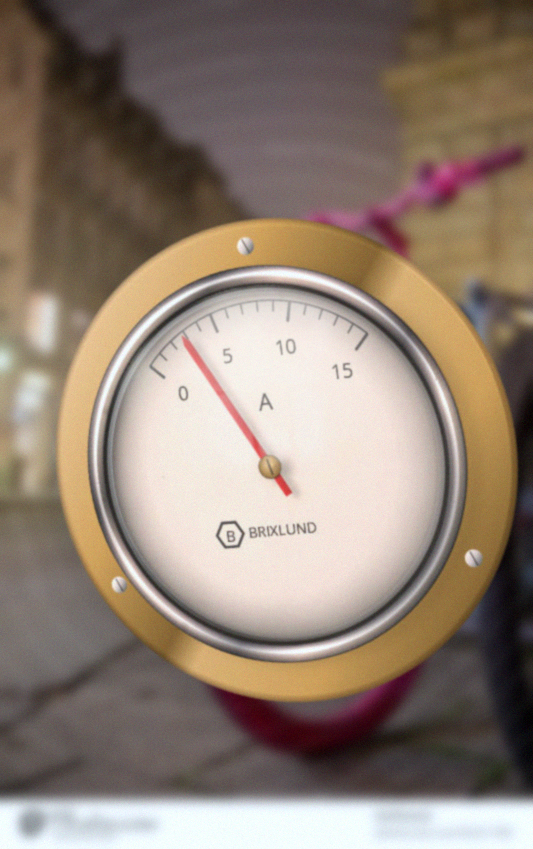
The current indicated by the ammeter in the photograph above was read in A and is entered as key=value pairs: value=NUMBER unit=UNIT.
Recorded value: value=3 unit=A
